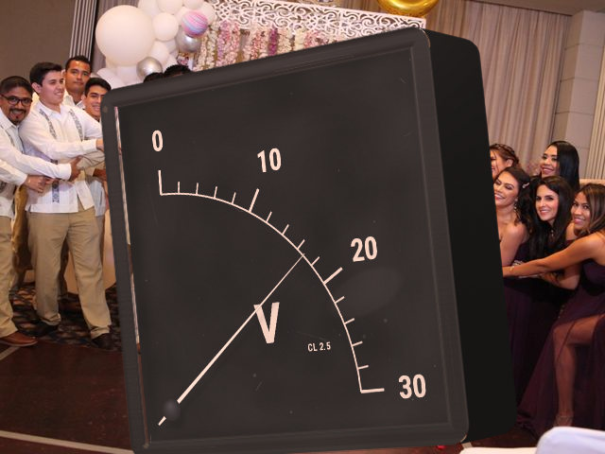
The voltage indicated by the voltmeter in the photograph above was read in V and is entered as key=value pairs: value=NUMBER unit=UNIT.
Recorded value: value=17 unit=V
